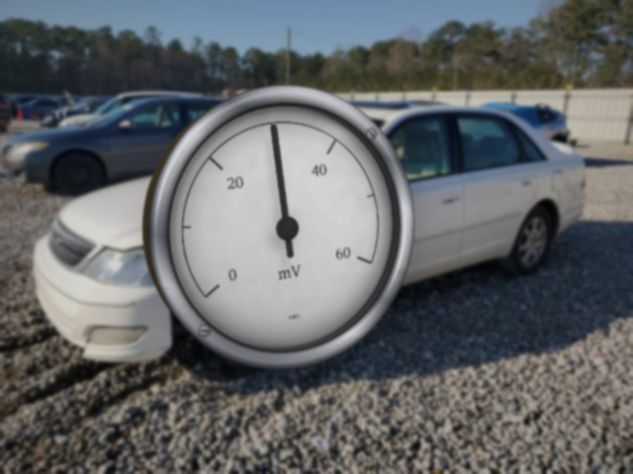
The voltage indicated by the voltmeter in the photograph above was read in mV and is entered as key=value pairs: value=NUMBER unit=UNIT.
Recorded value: value=30 unit=mV
